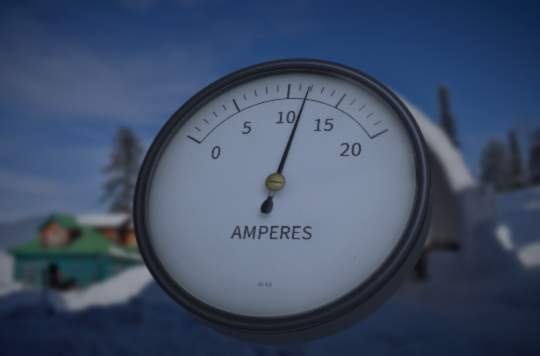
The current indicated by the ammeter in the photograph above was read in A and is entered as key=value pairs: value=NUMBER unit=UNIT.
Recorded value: value=12 unit=A
